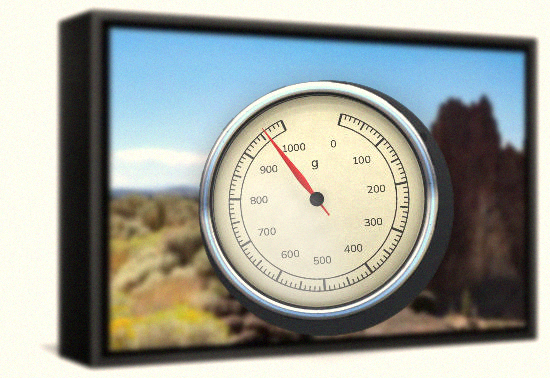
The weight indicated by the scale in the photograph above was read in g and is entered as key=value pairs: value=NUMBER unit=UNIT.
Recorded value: value=960 unit=g
